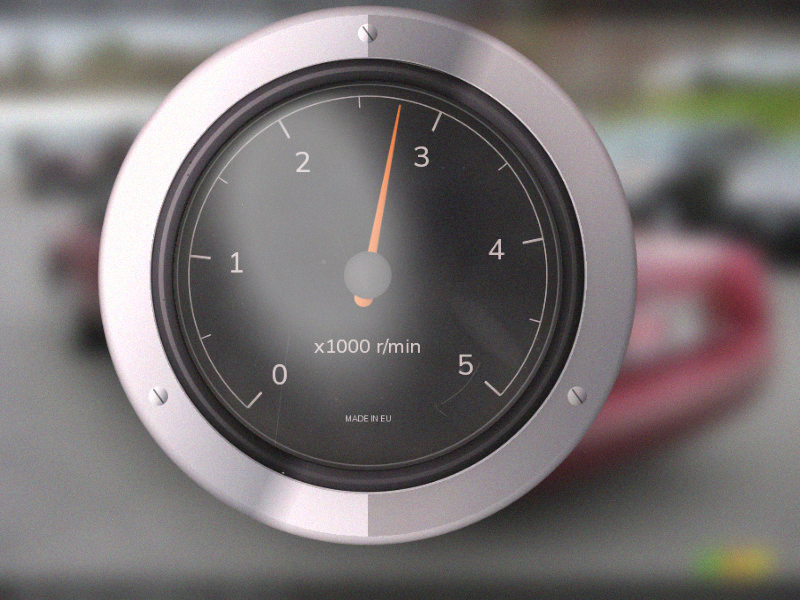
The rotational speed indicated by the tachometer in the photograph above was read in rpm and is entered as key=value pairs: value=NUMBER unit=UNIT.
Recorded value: value=2750 unit=rpm
